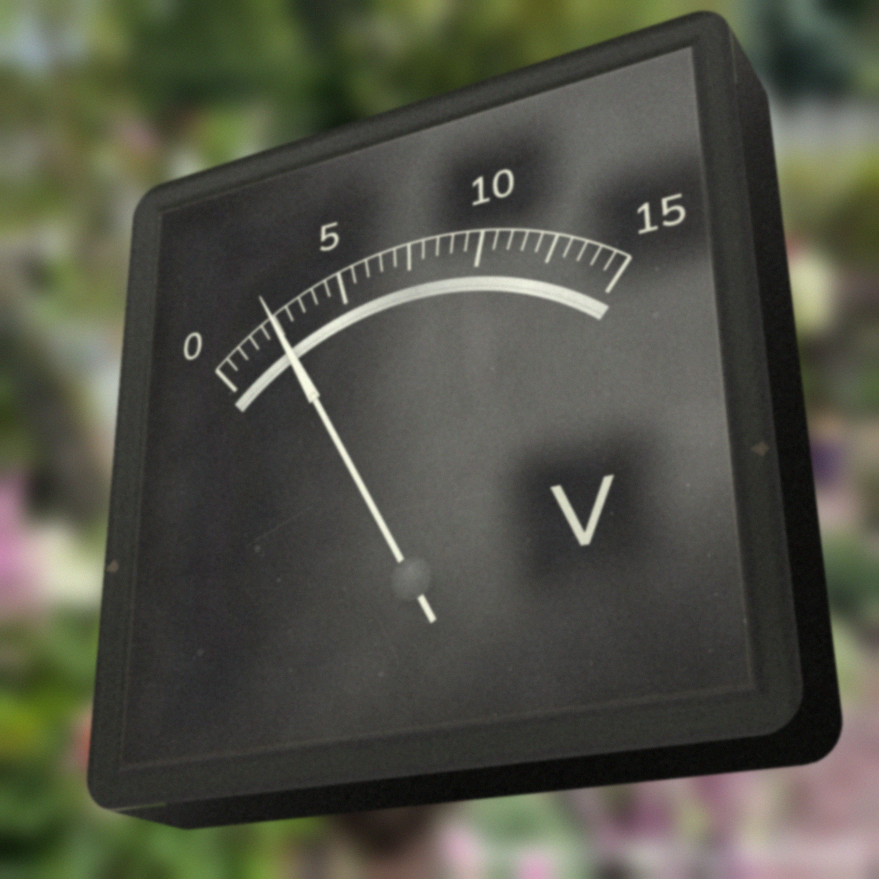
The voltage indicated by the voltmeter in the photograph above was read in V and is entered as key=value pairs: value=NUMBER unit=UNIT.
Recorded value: value=2.5 unit=V
